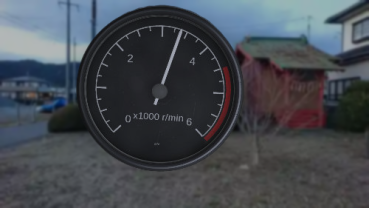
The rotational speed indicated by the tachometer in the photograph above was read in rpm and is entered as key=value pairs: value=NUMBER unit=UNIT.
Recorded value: value=3375 unit=rpm
